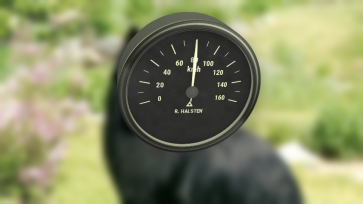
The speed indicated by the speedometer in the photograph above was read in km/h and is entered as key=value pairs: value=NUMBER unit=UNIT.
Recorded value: value=80 unit=km/h
